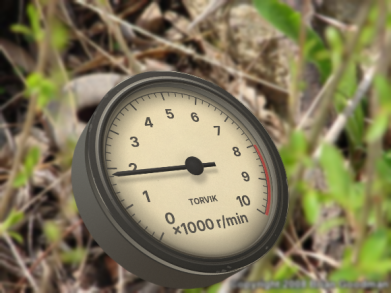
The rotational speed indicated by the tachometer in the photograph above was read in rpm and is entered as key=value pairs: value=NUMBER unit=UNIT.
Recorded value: value=1800 unit=rpm
